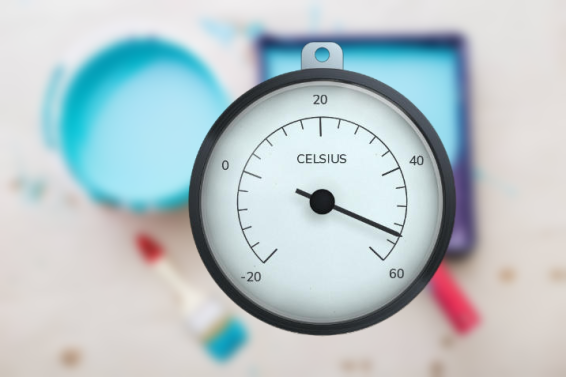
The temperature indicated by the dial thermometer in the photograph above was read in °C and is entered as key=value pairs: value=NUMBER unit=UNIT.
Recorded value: value=54 unit=°C
